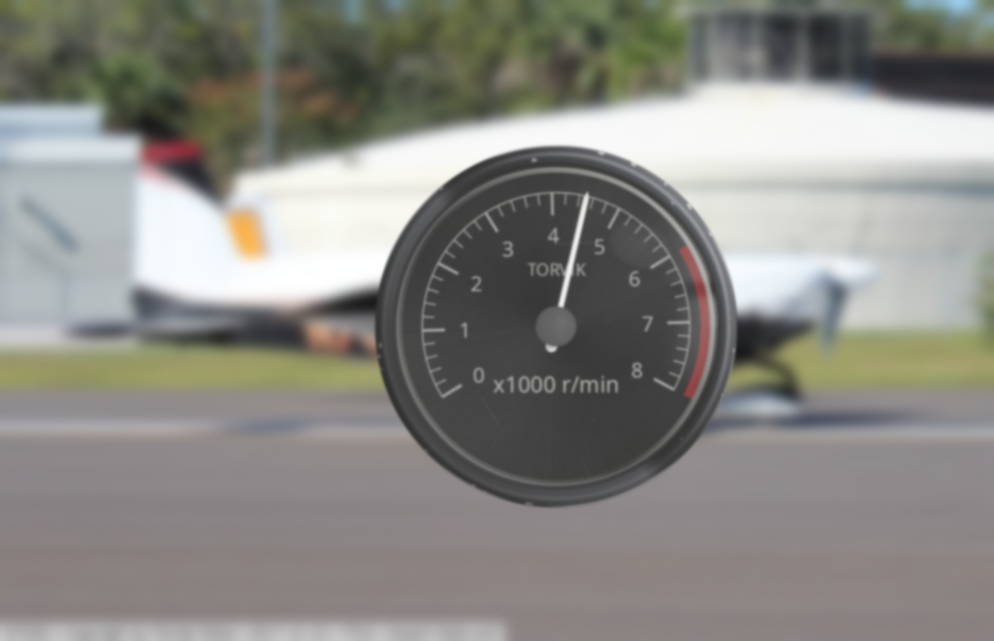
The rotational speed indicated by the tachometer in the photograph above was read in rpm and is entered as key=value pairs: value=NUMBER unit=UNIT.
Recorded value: value=4500 unit=rpm
